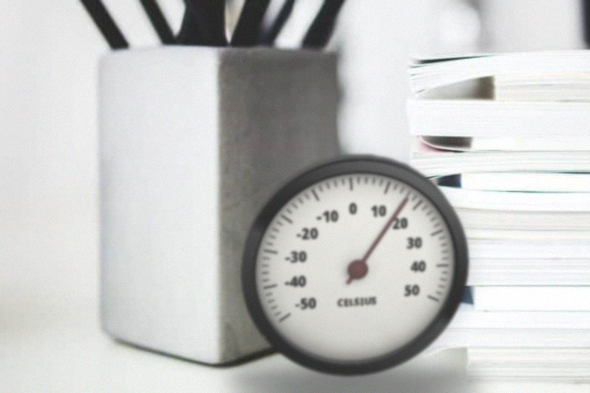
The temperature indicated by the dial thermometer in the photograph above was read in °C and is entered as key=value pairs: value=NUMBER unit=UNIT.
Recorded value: value=16 unit=°C
